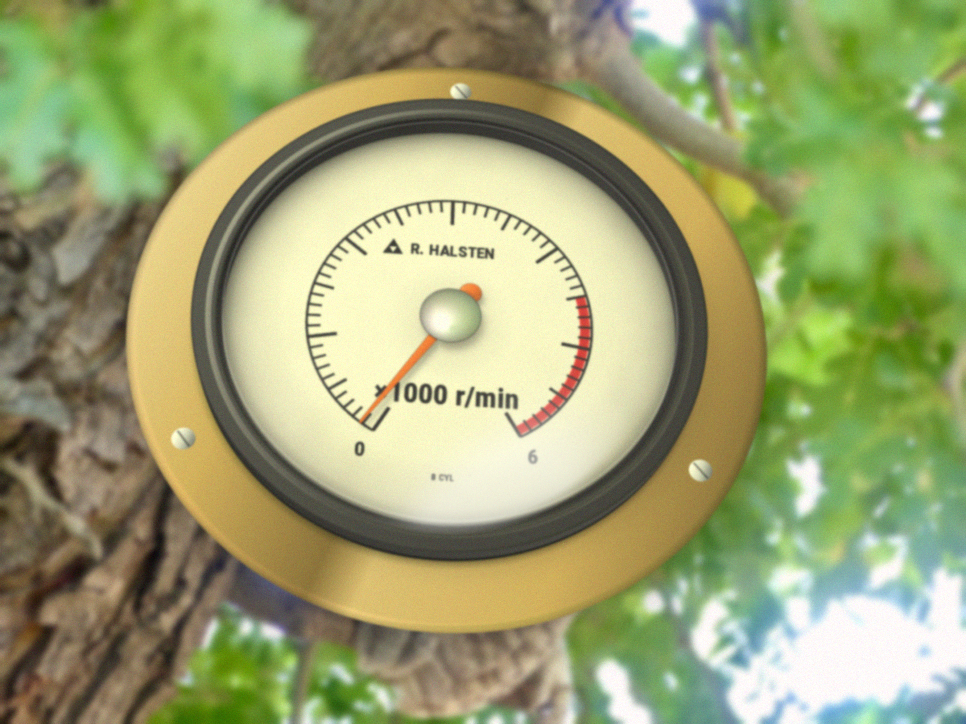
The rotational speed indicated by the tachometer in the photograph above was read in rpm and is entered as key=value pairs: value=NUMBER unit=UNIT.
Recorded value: value=100 unit=rpm
